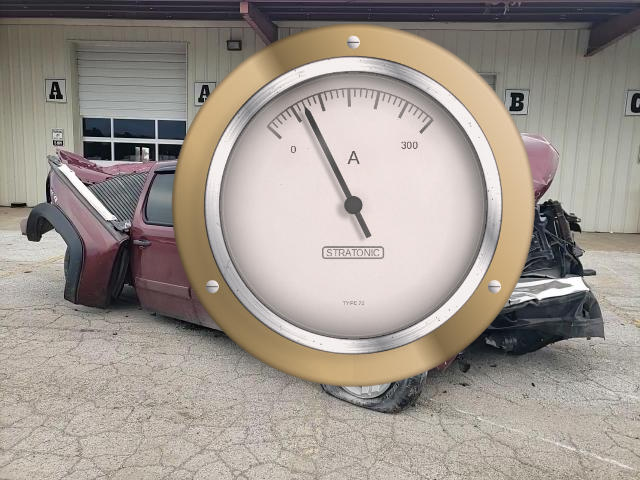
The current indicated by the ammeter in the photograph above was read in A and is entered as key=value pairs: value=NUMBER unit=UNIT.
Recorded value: value=70 unit=A
